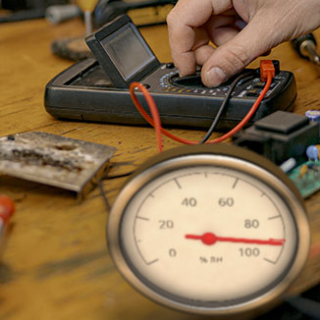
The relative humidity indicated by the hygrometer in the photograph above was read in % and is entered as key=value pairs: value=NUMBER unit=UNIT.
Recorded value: value=90 unit=%
